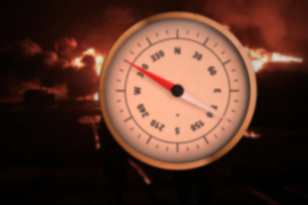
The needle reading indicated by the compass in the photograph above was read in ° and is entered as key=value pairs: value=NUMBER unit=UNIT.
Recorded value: value=300 unit=°
